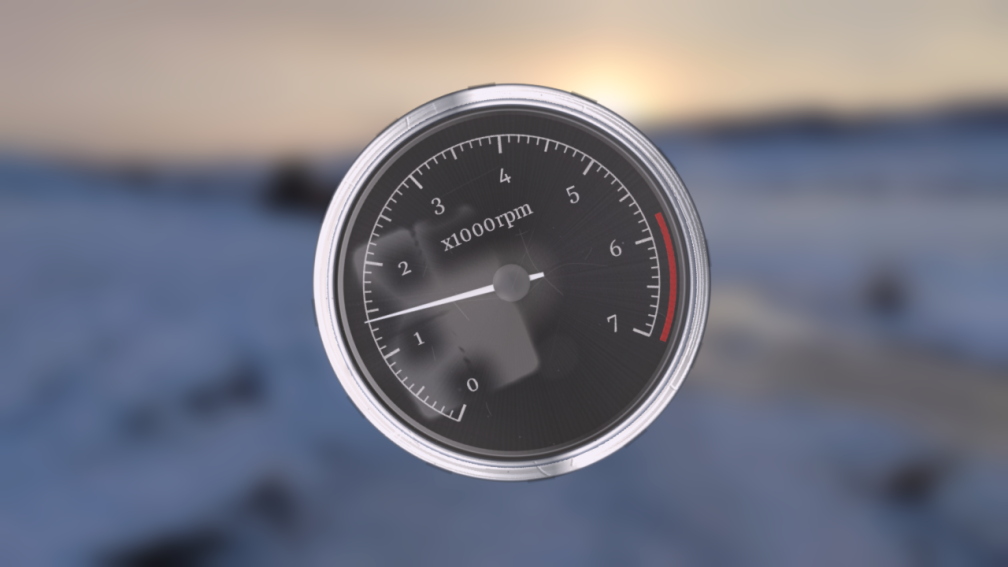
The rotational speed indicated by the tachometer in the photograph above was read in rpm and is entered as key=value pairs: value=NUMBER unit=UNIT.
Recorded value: value=1400 unit=rpm
